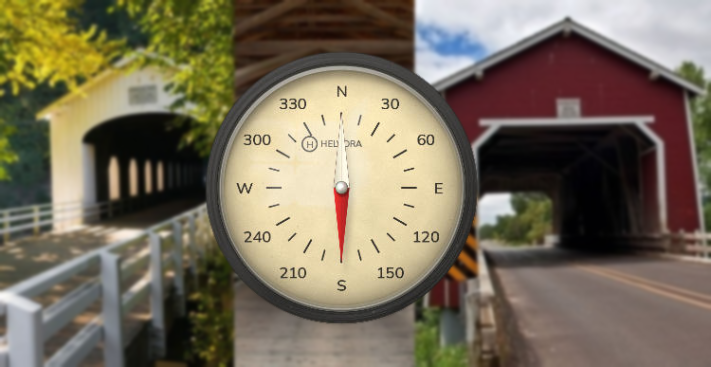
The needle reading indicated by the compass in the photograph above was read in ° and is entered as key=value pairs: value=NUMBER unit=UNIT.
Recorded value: value=180 unit=°
